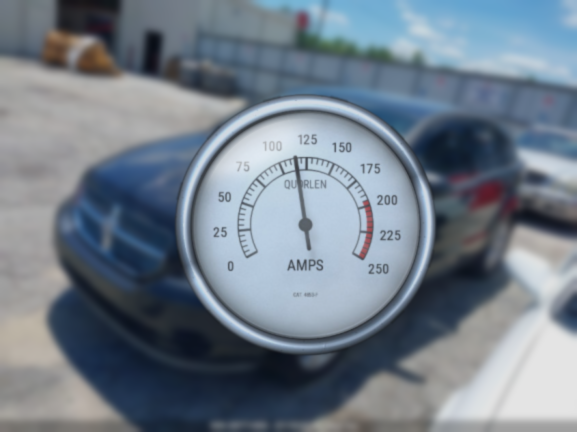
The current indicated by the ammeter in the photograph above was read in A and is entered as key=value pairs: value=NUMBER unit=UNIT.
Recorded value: value=115 unit=A
